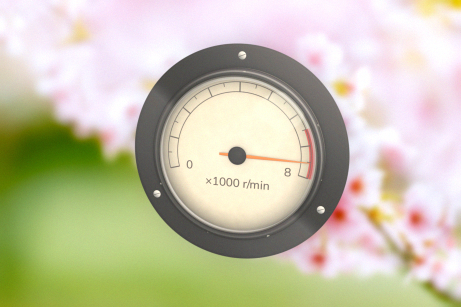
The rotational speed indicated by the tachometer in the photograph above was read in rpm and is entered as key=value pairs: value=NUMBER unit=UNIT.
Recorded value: value=7500 unit=rpm
